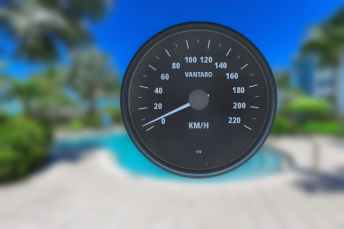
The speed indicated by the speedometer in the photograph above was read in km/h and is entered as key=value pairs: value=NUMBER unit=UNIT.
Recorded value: value=5 unit=km/h
